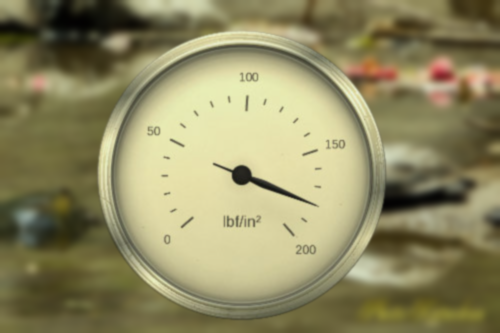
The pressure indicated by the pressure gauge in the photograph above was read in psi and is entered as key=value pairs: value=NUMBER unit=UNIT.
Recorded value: value=180 unit=psi
